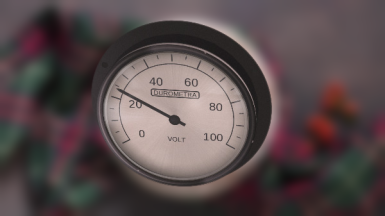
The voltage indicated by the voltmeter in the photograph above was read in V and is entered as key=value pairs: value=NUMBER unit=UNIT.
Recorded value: value=25 unit=V
